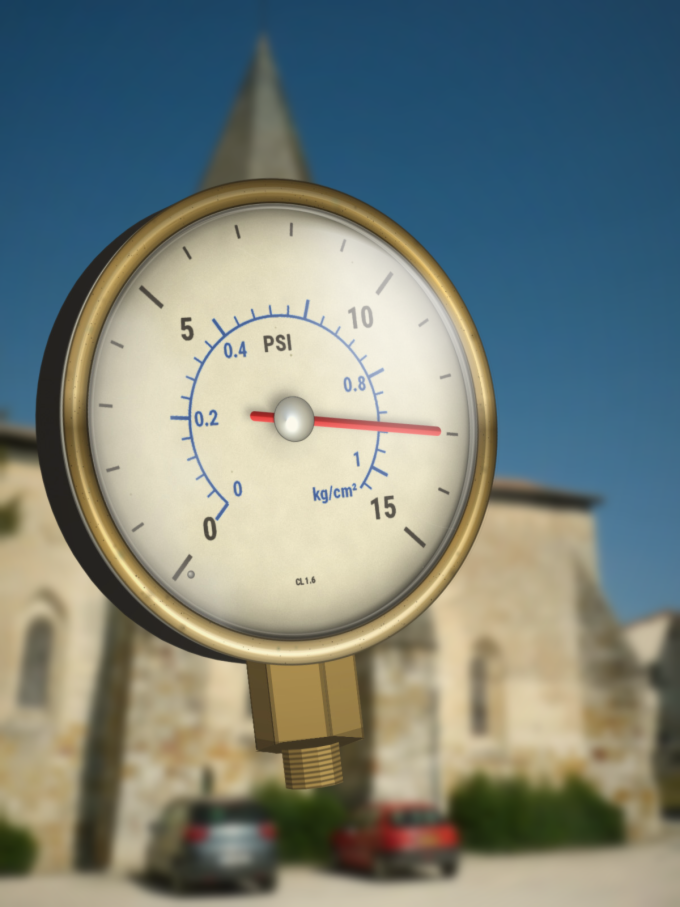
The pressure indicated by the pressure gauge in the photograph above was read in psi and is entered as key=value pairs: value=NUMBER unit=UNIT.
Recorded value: value=13 unit=psi
